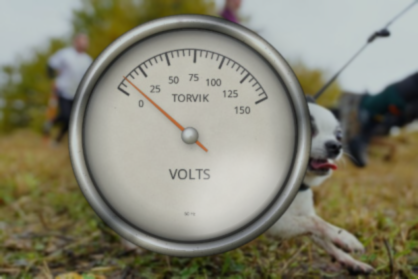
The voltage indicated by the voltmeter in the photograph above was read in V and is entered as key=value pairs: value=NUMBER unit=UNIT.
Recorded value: value=10 unit=V
